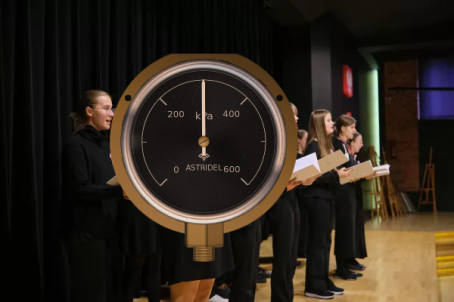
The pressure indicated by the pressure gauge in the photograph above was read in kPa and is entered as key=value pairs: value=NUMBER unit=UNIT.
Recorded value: value=300 unit=kPa
